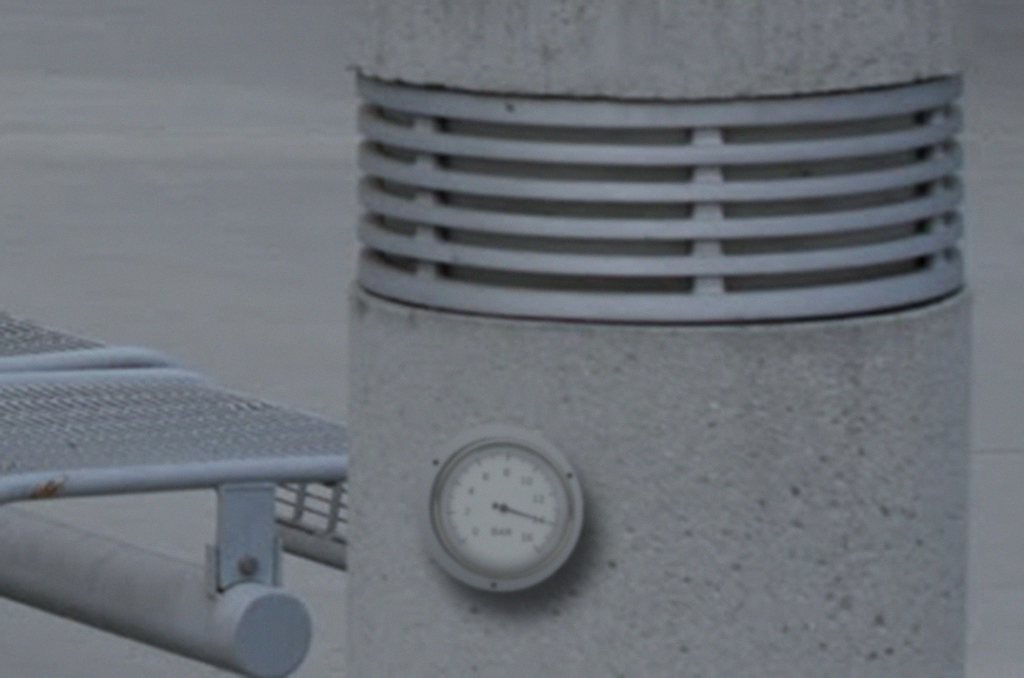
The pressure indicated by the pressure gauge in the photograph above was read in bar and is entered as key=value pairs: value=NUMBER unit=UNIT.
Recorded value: value=14 unit=bar
